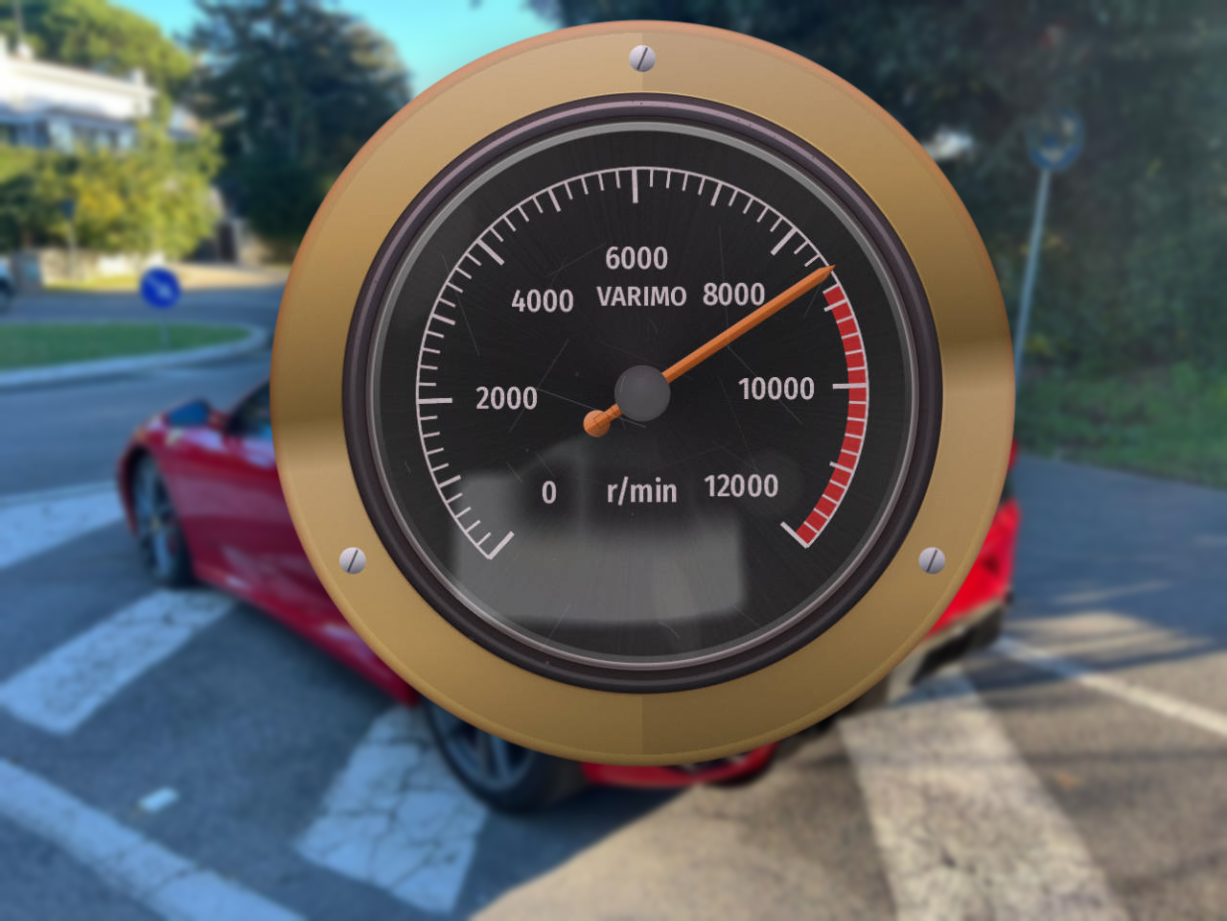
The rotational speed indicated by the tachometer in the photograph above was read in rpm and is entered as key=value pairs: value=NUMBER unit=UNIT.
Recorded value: value=8600 unit=rpm
